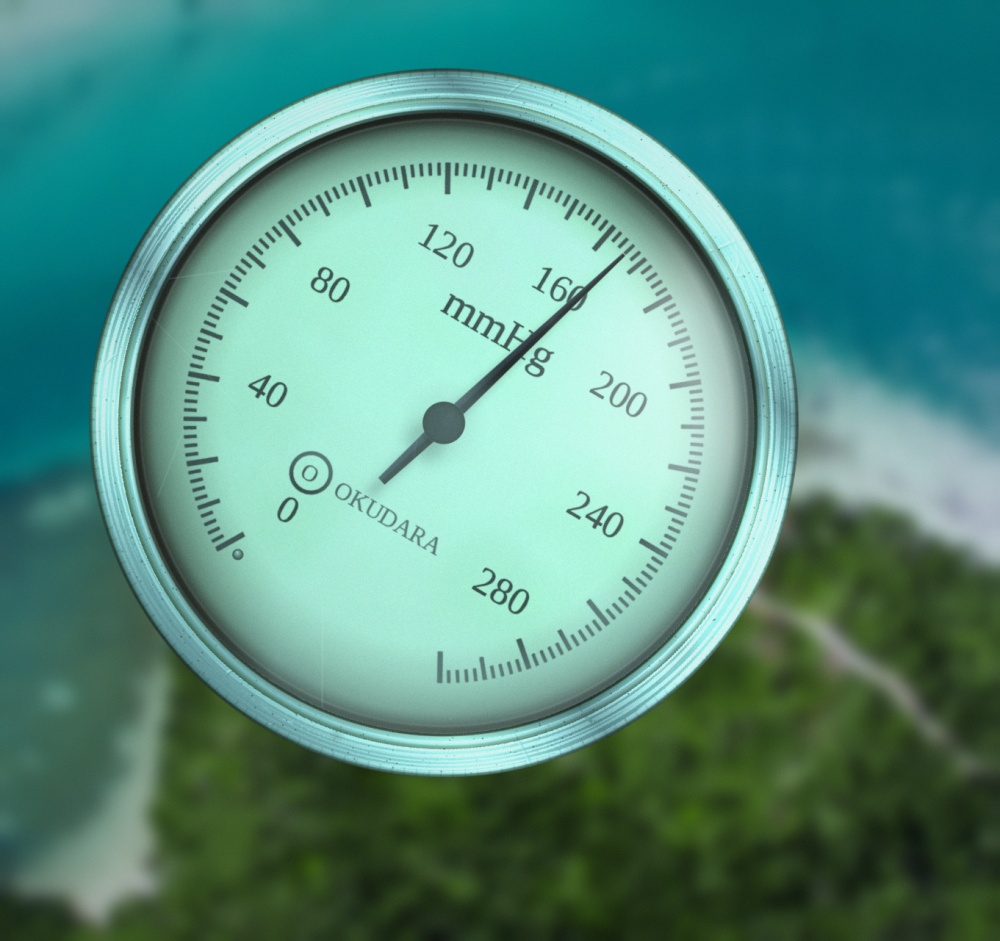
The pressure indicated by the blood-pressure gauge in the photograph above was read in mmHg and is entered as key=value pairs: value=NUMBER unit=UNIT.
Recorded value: value=166 unit=mmHg
